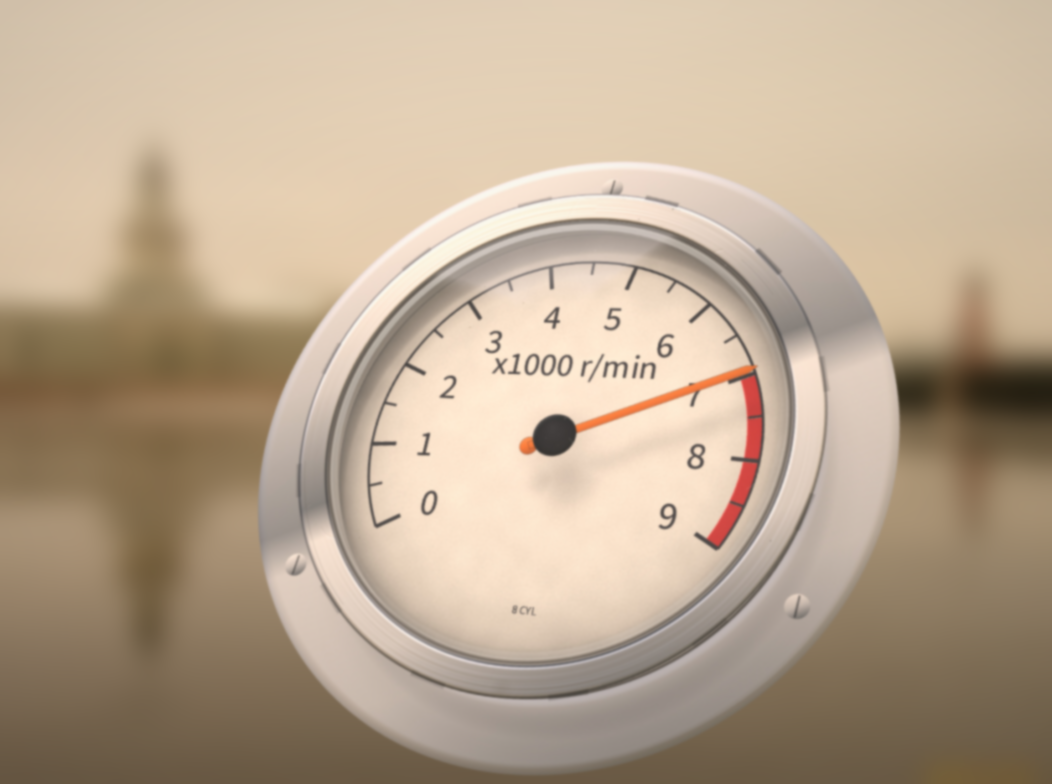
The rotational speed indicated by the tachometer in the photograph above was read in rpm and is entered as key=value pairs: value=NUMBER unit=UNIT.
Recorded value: value=7000 unit=rpm
